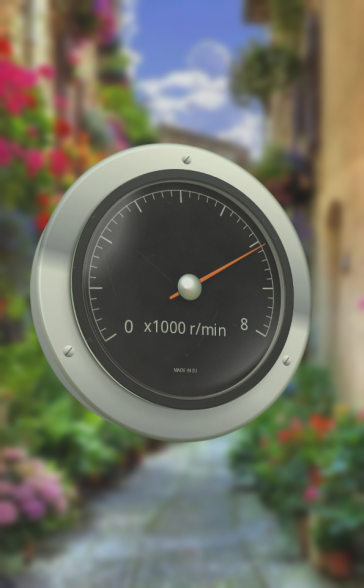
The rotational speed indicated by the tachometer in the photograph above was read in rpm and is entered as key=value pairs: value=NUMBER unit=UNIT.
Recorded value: value=6100 unit=rpm
